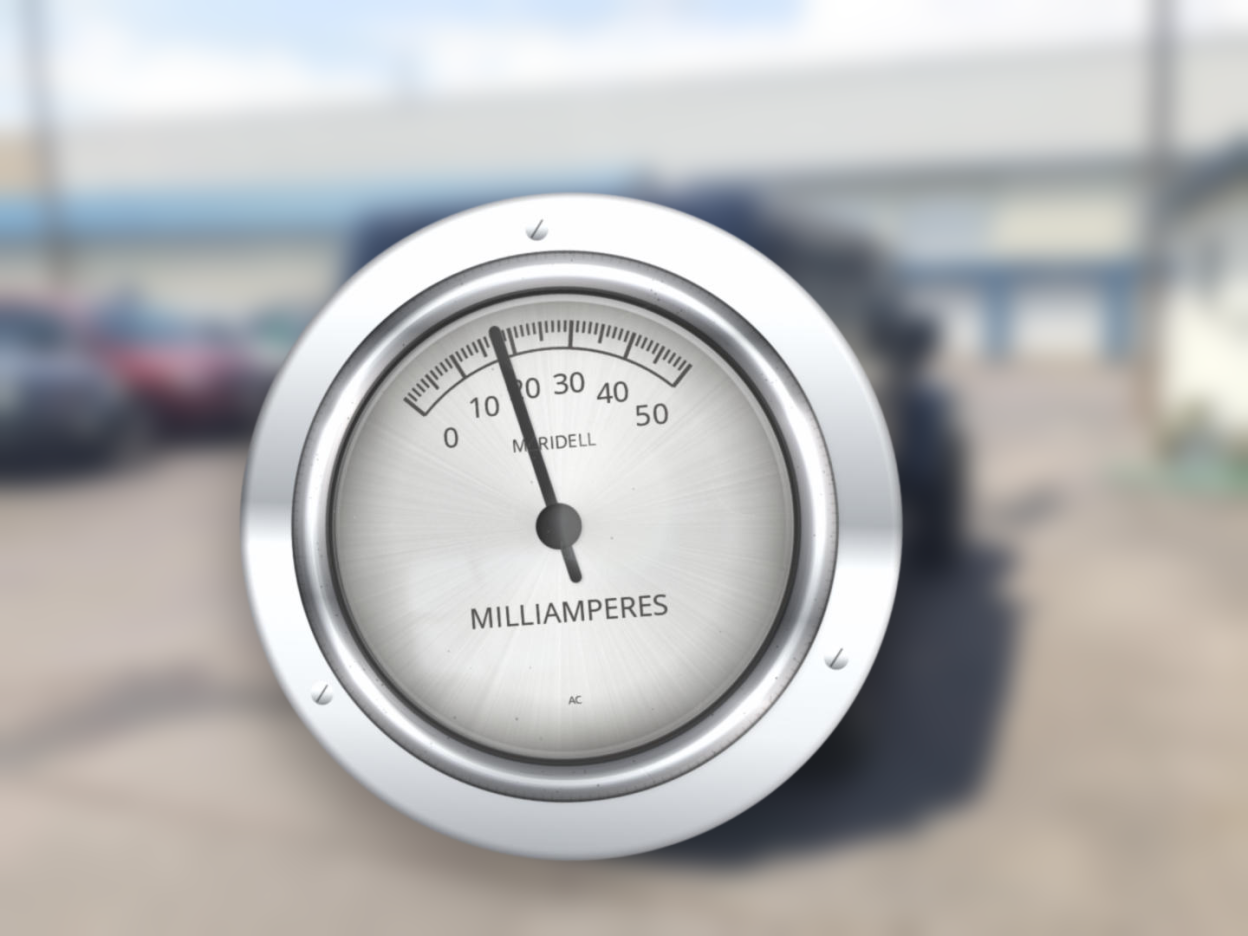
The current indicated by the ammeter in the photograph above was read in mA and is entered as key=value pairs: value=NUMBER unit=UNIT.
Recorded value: value=18 unit=mA
